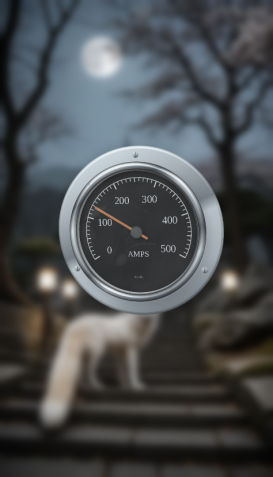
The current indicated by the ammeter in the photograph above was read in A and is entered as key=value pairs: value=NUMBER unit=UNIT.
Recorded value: value=130 unit=A
